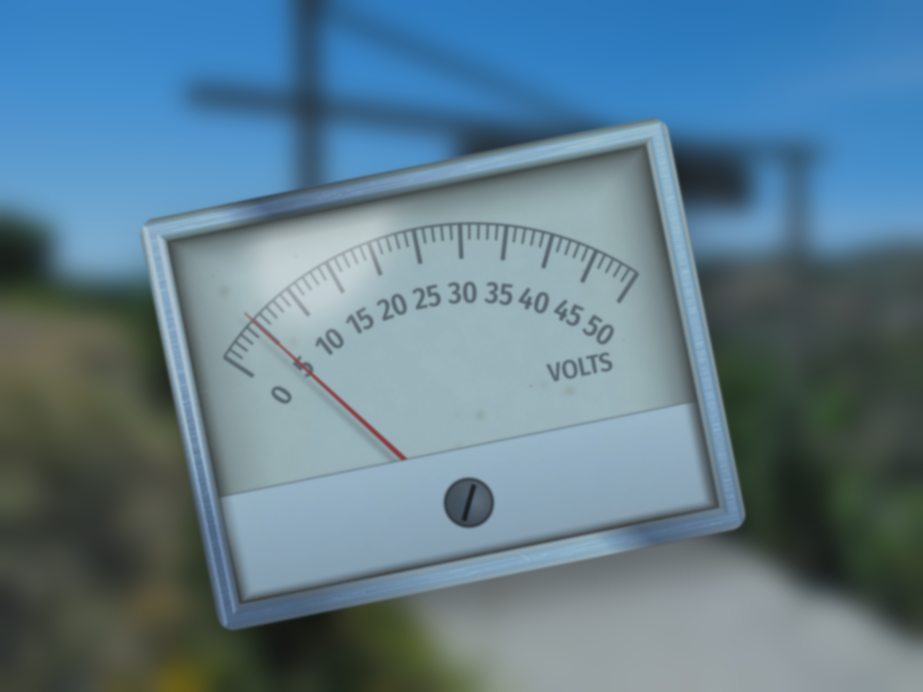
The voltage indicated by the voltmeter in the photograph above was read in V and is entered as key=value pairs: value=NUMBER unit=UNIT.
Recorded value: value=5 unit=V
